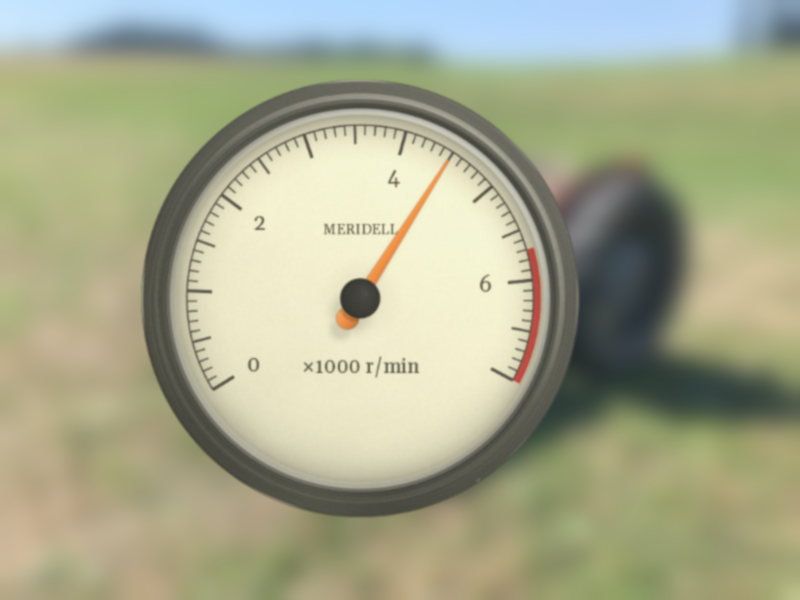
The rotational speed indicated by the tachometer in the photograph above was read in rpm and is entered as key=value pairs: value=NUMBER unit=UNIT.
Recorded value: value=4500 unit=rpm
